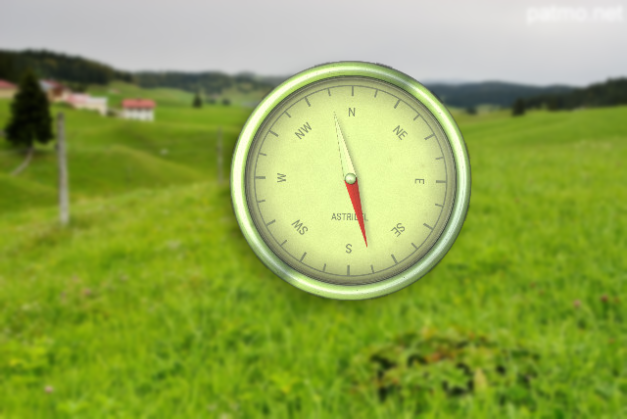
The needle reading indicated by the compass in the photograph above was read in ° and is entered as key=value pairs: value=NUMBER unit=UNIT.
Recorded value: value=165 unit=°
